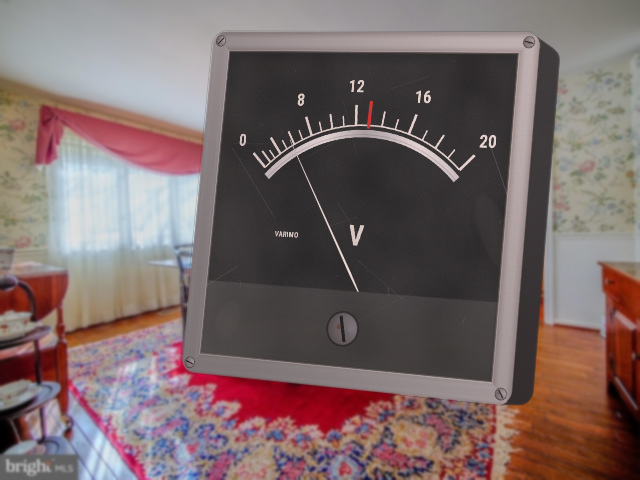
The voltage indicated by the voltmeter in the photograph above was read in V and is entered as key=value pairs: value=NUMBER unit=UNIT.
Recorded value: value=6 unit=V
